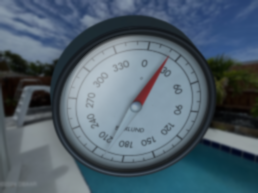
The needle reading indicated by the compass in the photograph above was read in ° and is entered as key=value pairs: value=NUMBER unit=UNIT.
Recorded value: value=20 unit=°
